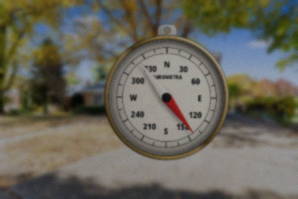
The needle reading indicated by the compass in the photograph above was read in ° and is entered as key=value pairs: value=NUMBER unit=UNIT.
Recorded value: value=142.5 unit=°
